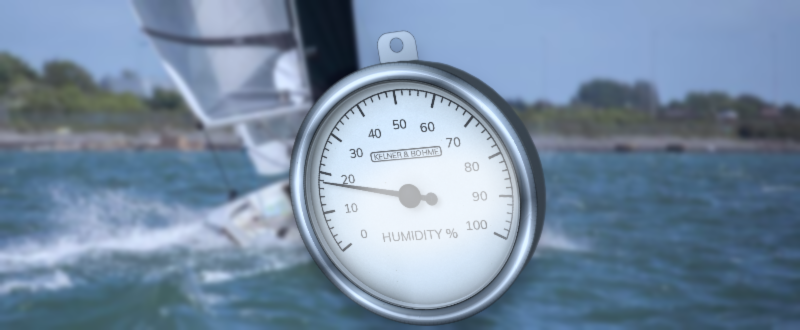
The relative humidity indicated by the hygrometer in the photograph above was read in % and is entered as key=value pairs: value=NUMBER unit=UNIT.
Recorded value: value=18 unit=%
